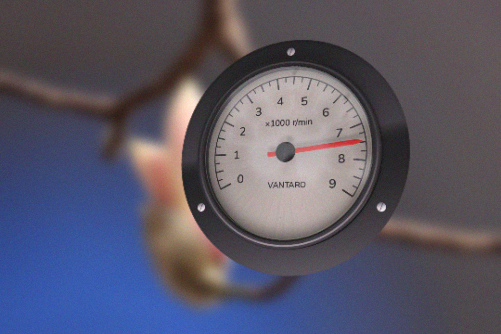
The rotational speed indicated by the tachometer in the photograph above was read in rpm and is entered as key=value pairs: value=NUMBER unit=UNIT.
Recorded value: value=7500 unit=rpm
